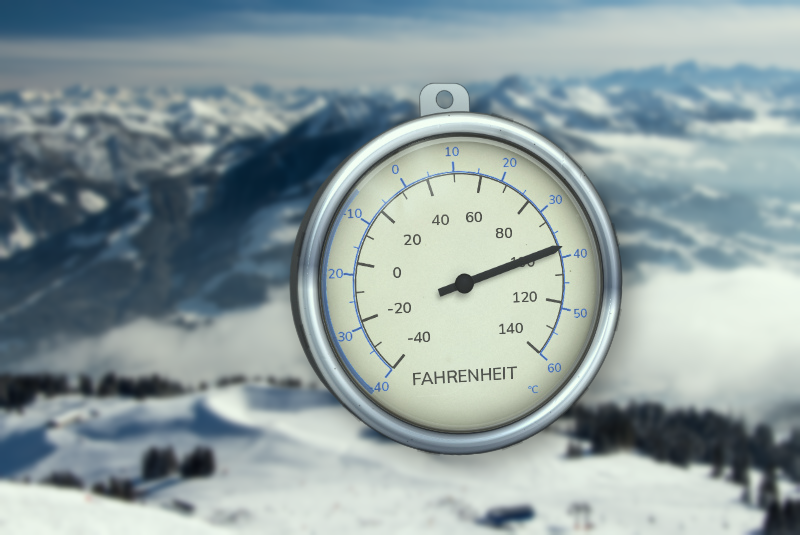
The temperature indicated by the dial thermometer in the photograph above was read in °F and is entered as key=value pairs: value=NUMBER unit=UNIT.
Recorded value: value=100 unit=°F
